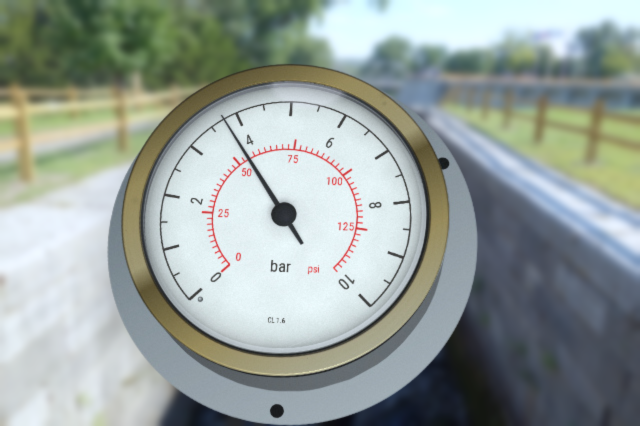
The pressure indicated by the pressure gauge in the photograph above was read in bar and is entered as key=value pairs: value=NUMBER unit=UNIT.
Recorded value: value=3.75 unit=bar
